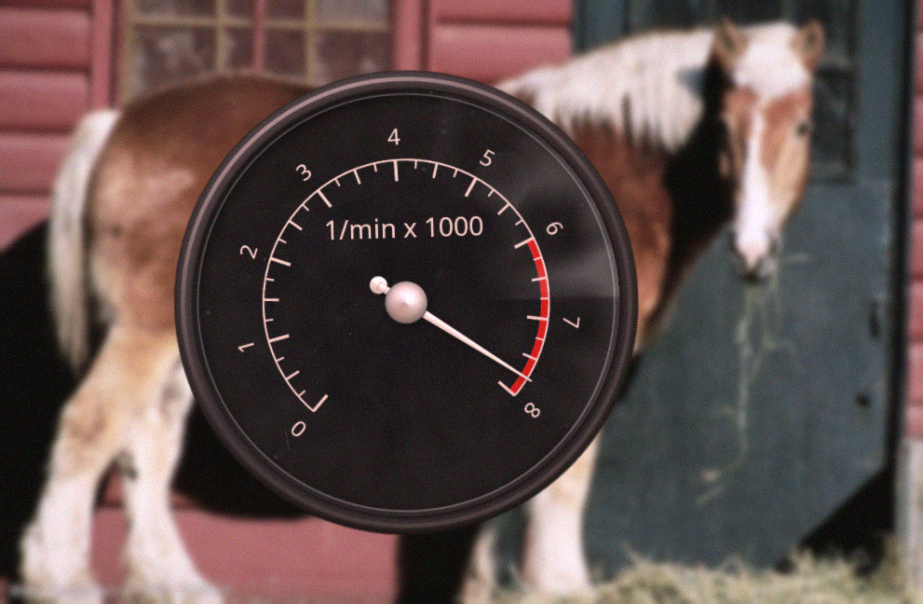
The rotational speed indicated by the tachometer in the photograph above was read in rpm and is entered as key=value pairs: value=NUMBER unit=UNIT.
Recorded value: value=7750 unit=rpm
